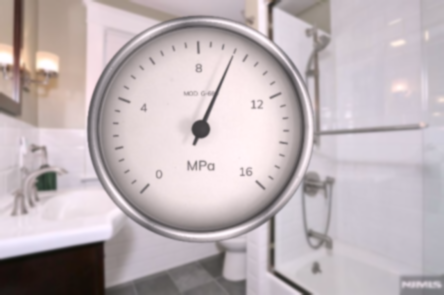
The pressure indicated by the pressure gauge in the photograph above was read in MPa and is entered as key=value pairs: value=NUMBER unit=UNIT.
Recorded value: value=9.5 unit=MPa
